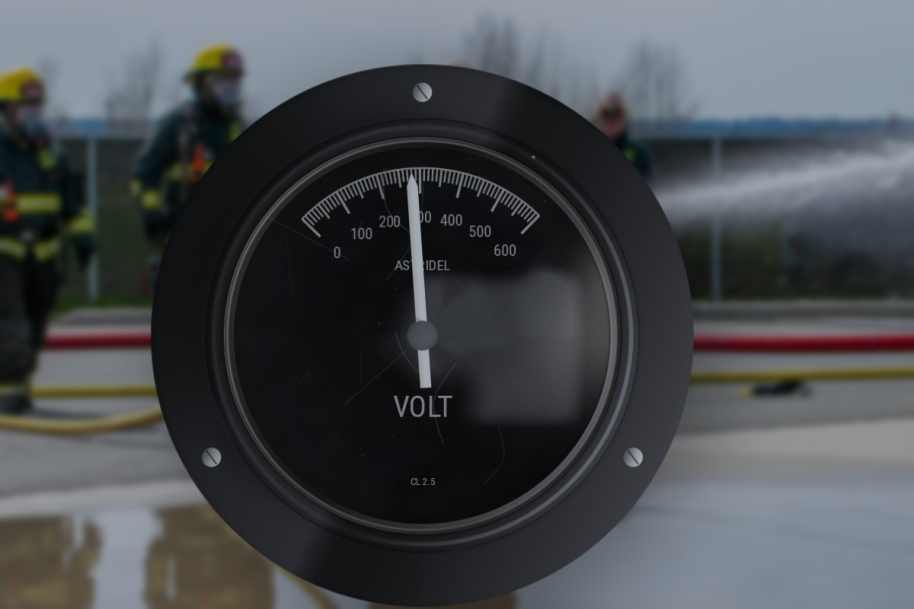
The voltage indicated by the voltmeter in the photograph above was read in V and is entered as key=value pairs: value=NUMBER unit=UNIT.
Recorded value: value=280 unit=V
